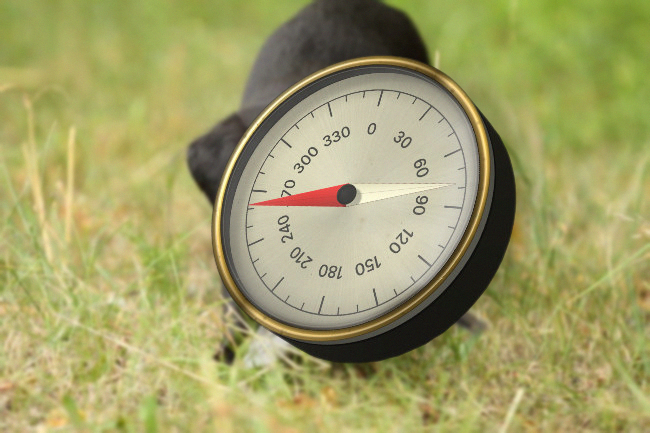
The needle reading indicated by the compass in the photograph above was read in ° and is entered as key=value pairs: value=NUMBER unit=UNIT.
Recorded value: value=260 unit=°
